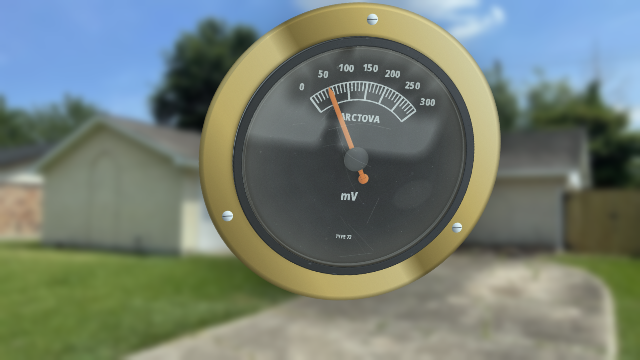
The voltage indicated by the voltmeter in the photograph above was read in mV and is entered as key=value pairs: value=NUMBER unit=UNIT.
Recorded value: value=50 unit=mV
